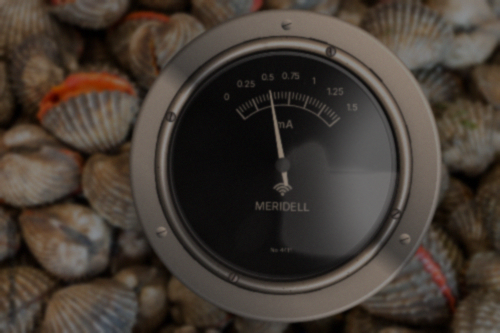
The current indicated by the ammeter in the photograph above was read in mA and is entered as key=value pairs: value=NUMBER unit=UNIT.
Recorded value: value=0.5 unit=mA
